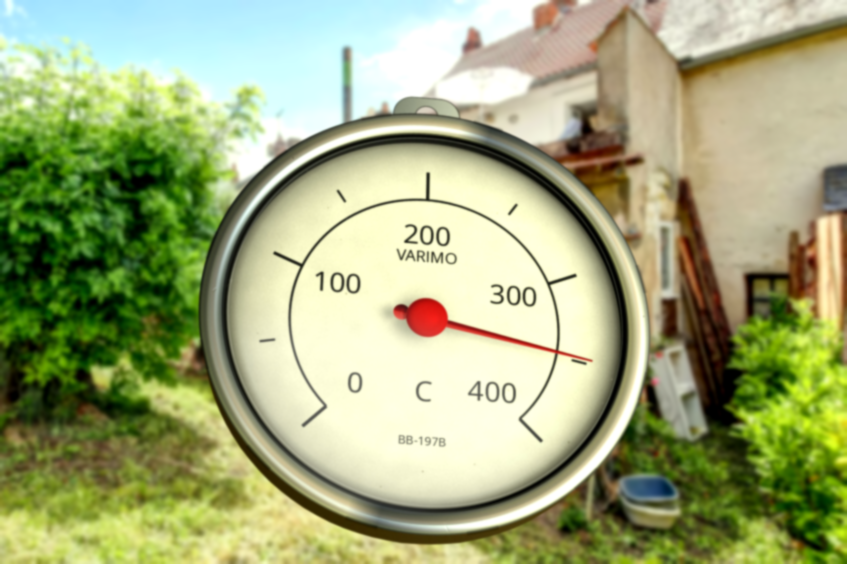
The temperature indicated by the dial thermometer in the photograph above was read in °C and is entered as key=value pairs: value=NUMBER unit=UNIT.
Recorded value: value=350 unit=°C
